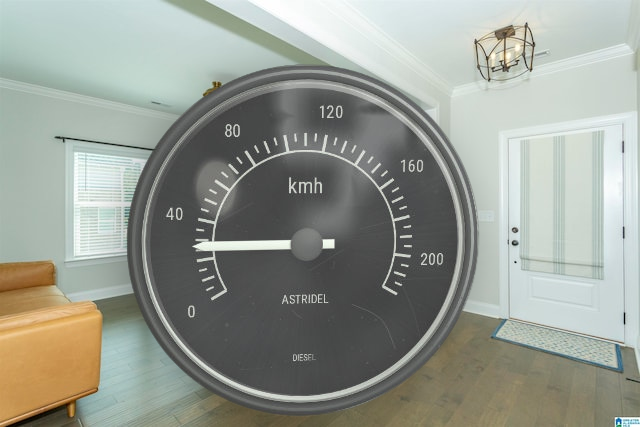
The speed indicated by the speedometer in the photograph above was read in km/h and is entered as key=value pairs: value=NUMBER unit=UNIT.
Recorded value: value=27.5 unit=km/h
